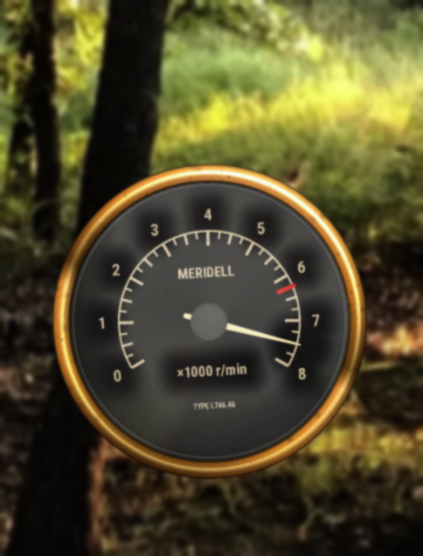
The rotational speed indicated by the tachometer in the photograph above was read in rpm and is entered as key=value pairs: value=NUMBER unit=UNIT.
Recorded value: value=7500 unit=rpm
